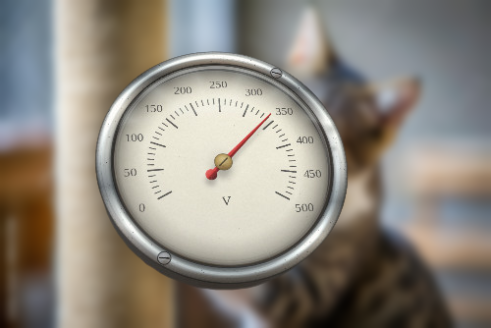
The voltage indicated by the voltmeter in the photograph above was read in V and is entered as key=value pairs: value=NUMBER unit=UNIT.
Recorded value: value=340 unit=V
